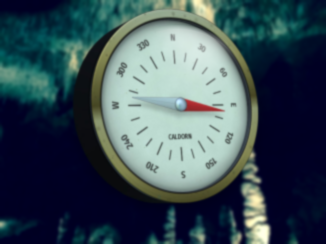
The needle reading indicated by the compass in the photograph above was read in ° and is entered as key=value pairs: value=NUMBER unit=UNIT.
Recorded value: value=97.5 unit=°
